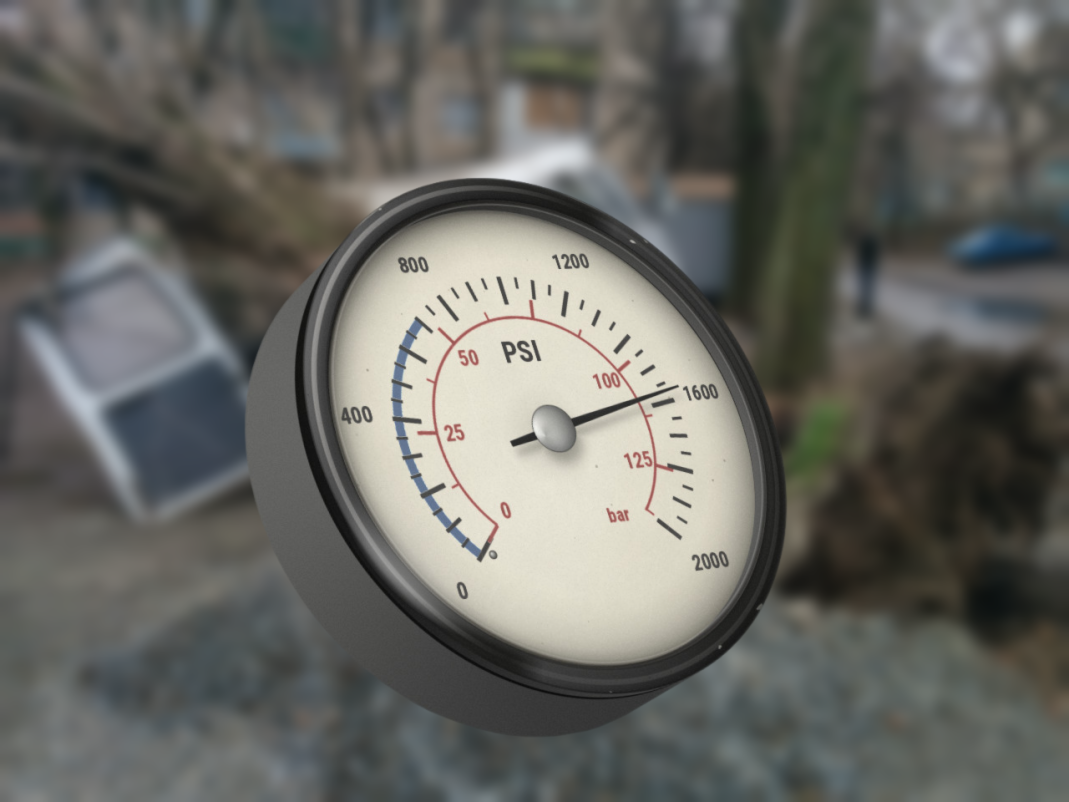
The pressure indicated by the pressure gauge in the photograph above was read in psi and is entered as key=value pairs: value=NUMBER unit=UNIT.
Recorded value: value=1575 unit=psi
